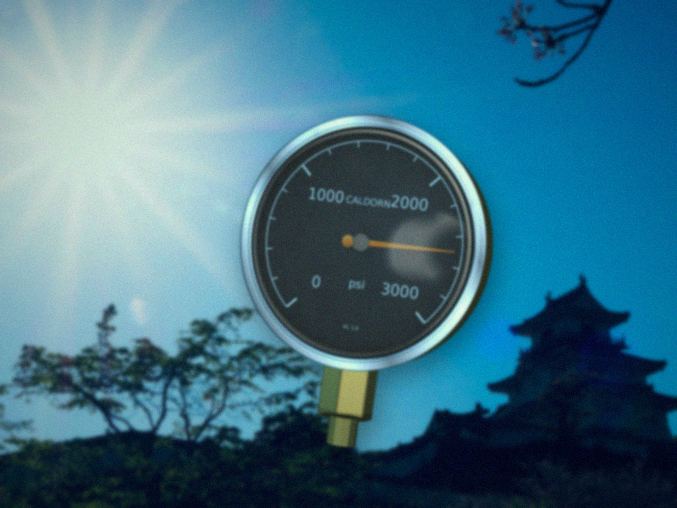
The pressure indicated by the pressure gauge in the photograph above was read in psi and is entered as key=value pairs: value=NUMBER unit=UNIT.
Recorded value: value=2500 unit=psi
